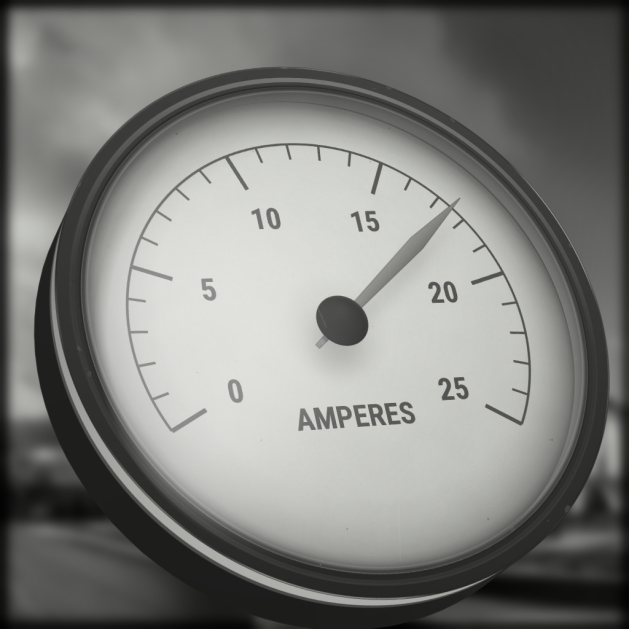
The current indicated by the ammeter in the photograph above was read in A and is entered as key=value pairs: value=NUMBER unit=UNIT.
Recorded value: value=17.5 unit=A
